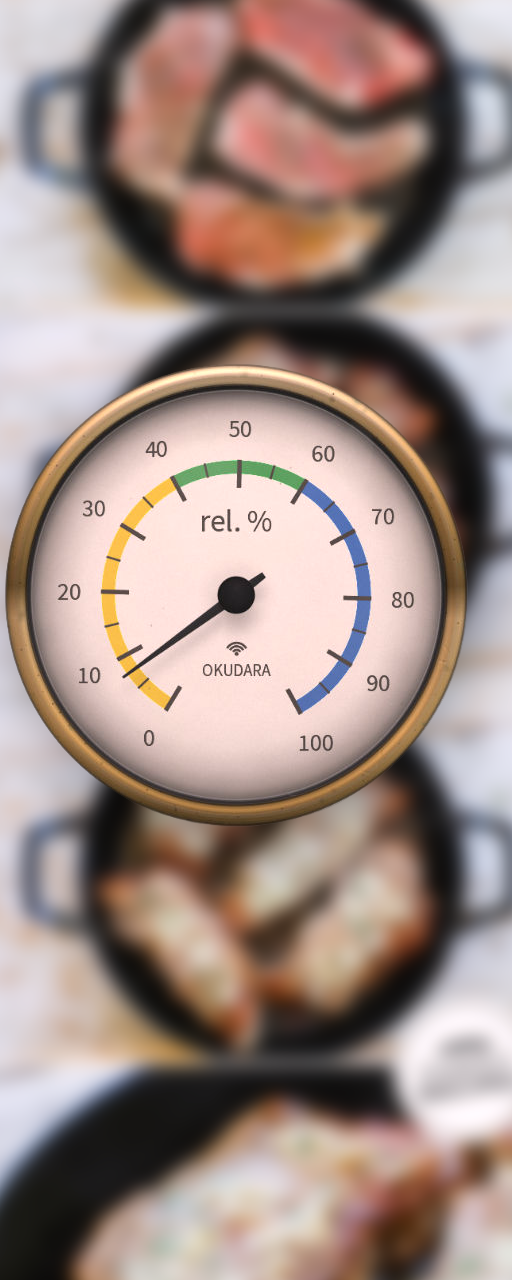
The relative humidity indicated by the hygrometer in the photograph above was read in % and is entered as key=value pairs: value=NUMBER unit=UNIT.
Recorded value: value=7.5 unit=%
